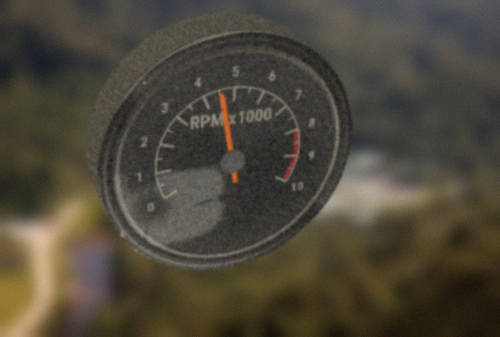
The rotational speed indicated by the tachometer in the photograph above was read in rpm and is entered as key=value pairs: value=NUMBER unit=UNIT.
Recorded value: value=4500 unit=rpm
